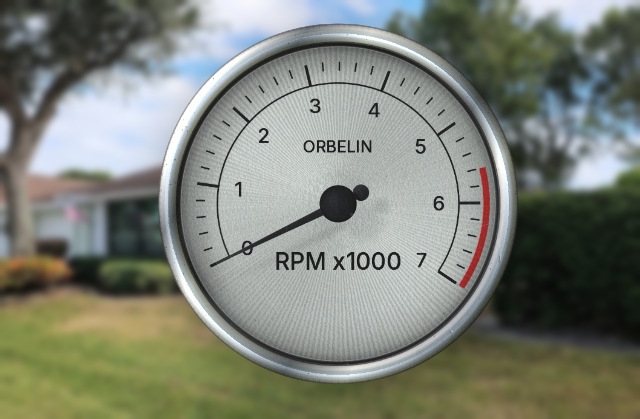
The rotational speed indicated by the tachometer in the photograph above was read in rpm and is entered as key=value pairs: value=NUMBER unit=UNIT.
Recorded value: value=0 unit=rpm
